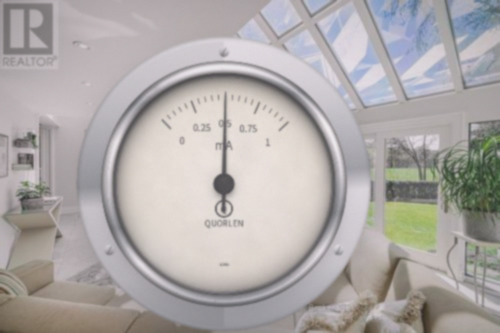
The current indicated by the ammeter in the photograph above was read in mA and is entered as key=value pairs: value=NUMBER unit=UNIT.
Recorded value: value=0.5 unit=mA
